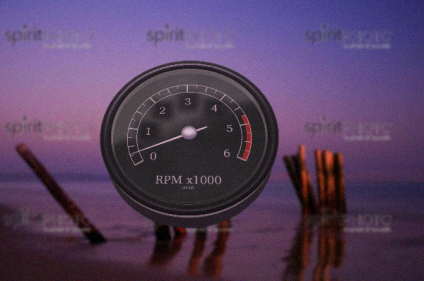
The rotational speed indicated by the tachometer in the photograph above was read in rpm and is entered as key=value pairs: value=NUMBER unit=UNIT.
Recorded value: value=250 unit=rpm
